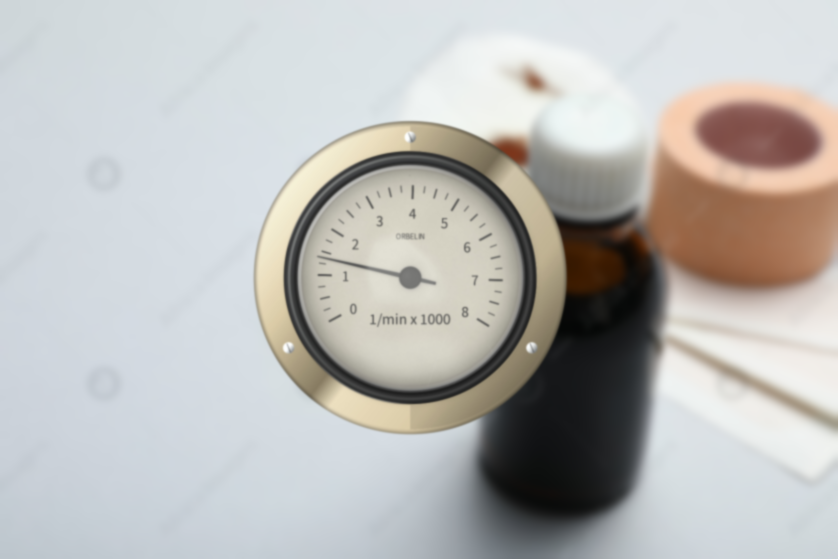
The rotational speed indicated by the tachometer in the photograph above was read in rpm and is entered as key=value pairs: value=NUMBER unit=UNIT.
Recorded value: value=1375 unit=rpm
